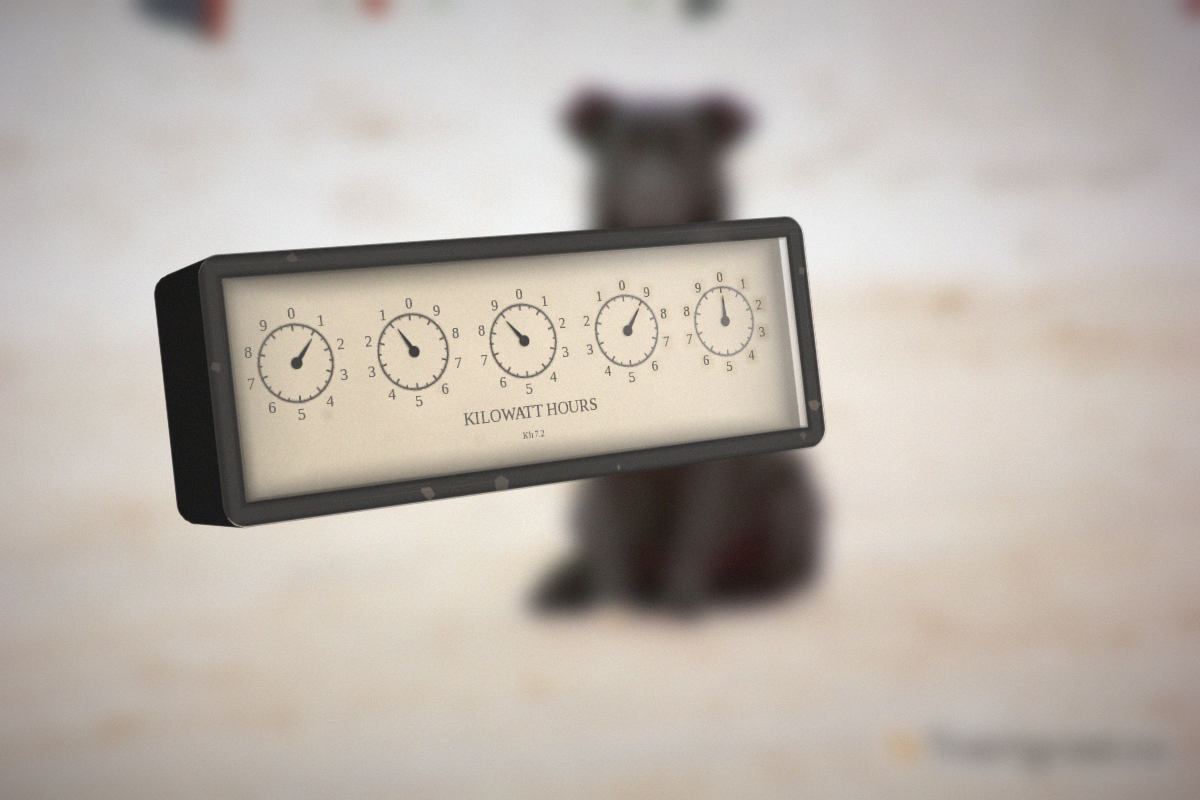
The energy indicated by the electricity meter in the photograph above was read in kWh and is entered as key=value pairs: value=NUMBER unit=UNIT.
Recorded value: value=10890 unit=kWh
